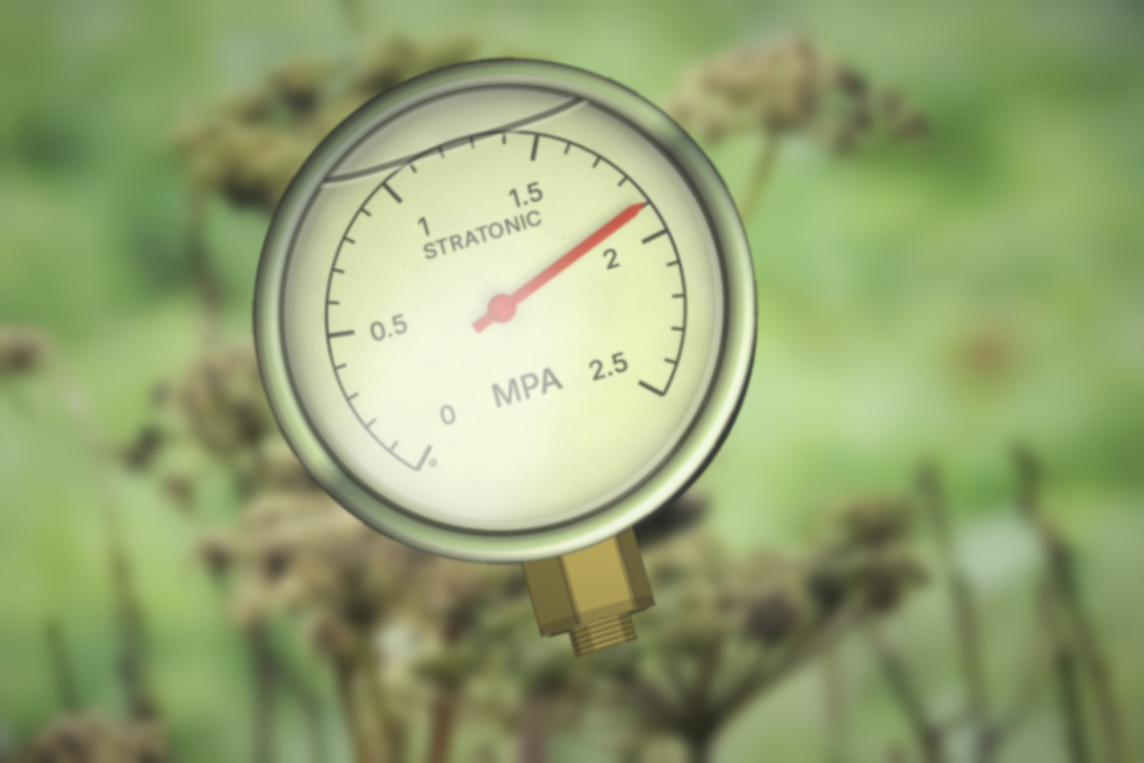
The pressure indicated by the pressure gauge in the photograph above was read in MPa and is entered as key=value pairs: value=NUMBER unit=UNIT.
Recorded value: value=1.9 unit=MPa
